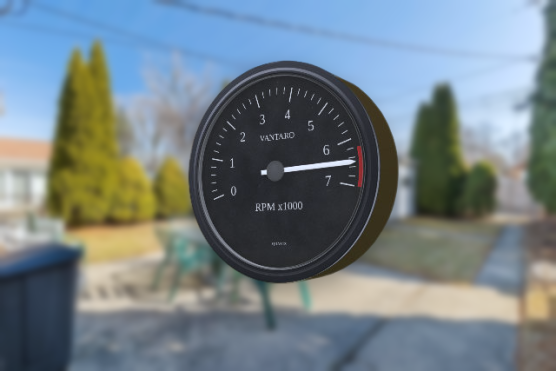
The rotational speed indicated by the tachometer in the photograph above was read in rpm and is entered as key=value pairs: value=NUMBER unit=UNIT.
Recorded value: value=6500 unit=rpm
